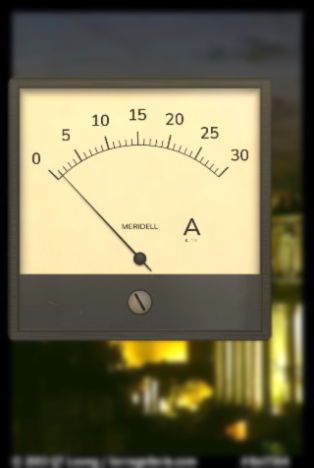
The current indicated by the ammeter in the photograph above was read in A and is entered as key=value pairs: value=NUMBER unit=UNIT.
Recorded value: value=1 unit=A
